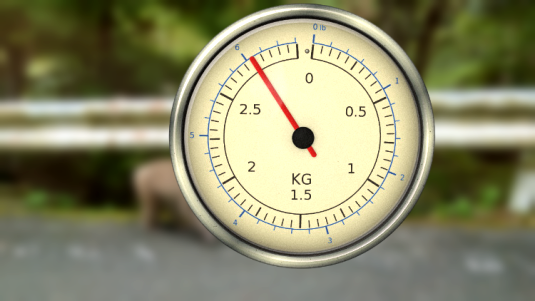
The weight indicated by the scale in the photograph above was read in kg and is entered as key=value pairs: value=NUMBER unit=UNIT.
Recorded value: value=2.75 unit=kg
